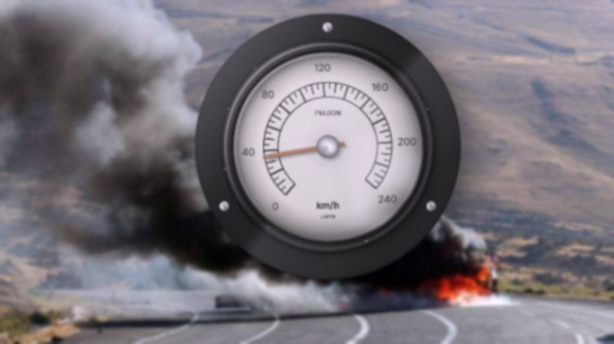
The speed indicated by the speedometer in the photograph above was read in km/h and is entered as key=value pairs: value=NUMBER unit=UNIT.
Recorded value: value=35 unit=km/h
